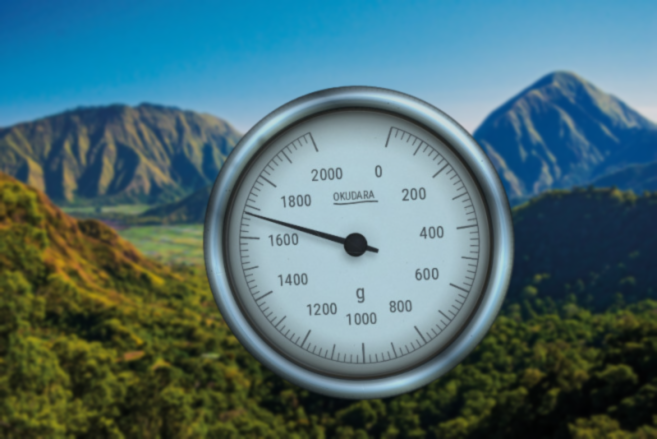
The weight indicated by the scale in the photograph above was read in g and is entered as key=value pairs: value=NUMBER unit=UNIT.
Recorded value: value=1680 unit=g
